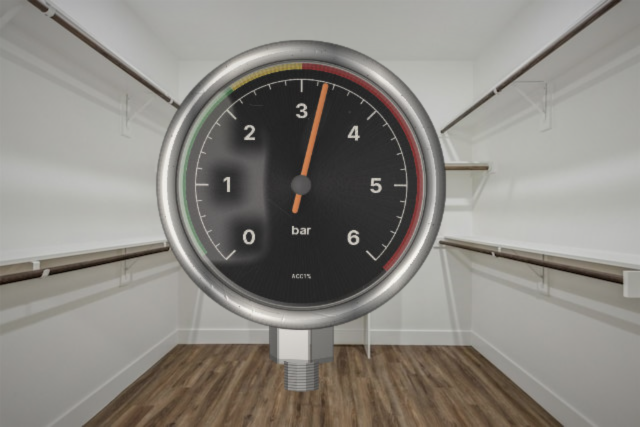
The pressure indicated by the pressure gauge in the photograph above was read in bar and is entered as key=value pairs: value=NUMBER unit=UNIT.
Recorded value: value=3.3 unit=bar
